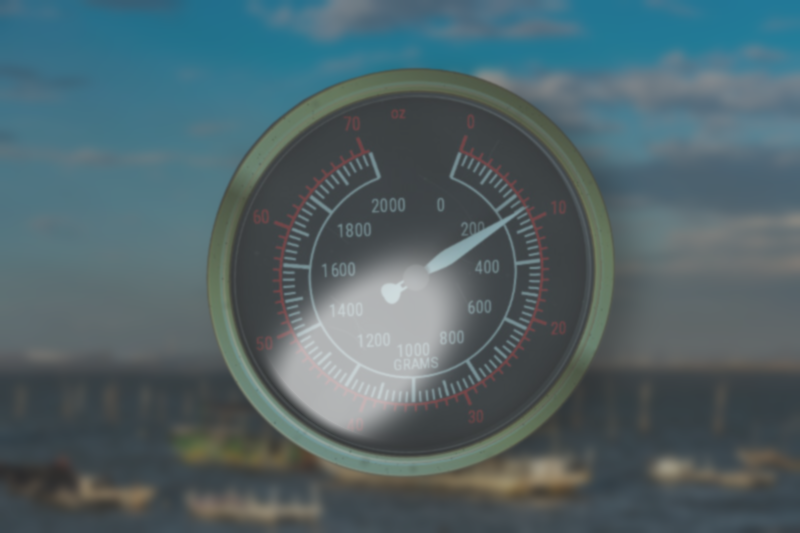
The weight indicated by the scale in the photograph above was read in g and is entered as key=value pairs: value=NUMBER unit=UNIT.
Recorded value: value=240 unit=g
